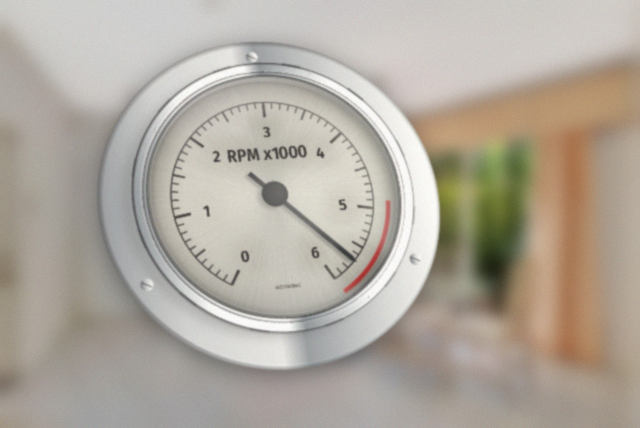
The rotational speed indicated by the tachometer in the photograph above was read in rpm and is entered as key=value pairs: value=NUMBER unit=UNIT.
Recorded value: value=5700 unit=rpm
